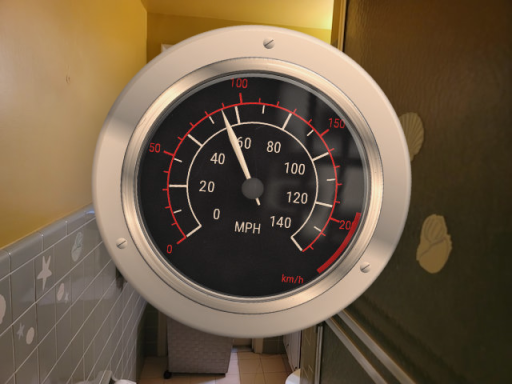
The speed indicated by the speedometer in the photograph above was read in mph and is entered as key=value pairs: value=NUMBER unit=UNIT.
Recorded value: value=55 unit=mph
